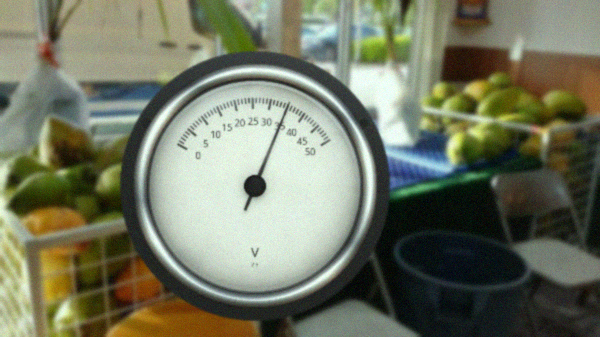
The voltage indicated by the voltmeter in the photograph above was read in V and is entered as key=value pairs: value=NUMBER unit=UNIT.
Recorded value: value=35 unit=V
